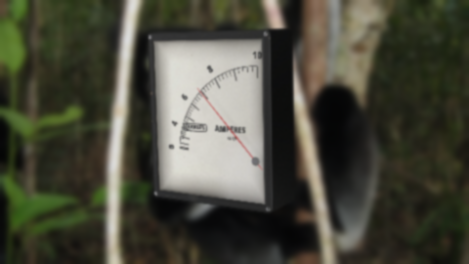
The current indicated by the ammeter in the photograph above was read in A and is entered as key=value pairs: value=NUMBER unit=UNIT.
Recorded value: value=7 unit=A
